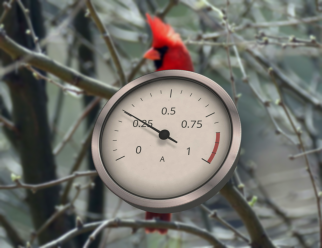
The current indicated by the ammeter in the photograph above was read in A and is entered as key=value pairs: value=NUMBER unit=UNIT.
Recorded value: value=0.25 unit=A
